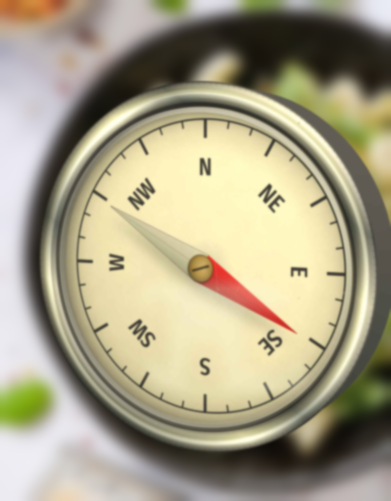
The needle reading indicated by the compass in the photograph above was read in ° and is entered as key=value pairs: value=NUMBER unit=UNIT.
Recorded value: value=120 unit=°
